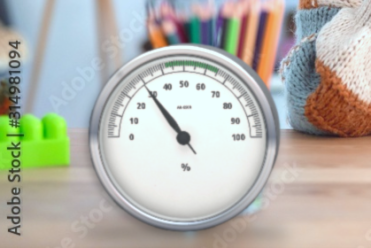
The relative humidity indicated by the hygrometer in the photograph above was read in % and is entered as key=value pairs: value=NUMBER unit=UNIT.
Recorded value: value=30 unit=%
